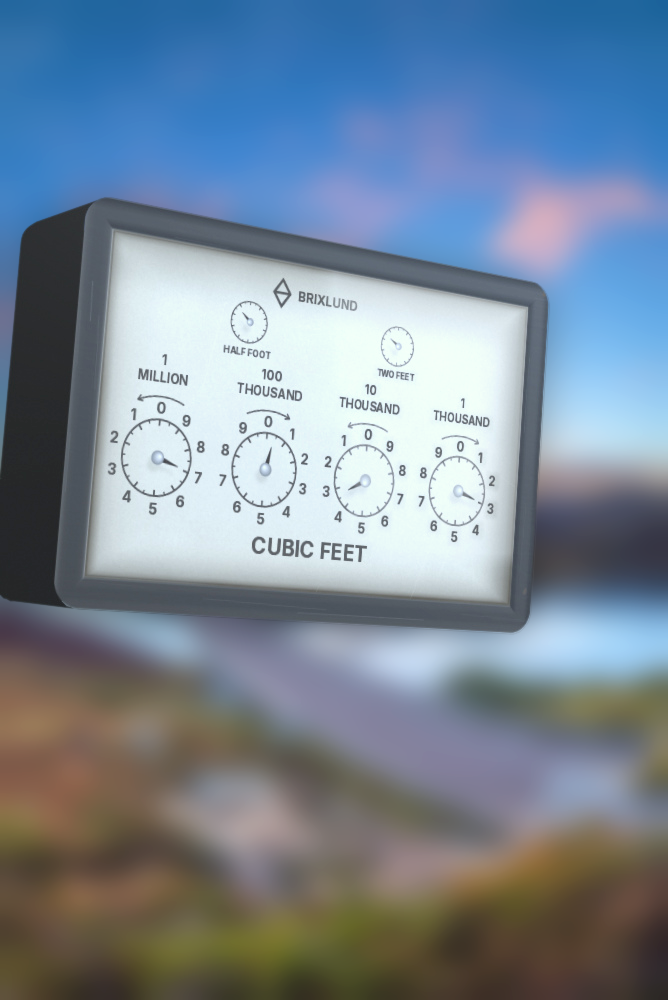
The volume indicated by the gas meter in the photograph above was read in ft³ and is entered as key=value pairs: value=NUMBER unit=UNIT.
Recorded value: value=703300 unit=ft³
